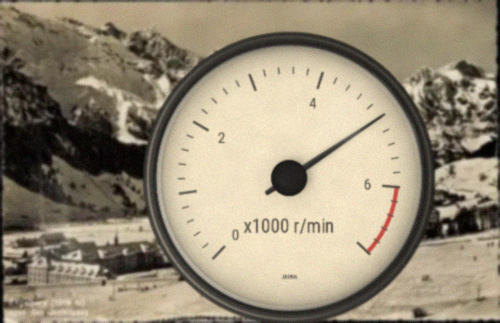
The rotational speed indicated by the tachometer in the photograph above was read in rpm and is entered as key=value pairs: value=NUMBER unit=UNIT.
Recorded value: value=5000 unit=rpm
